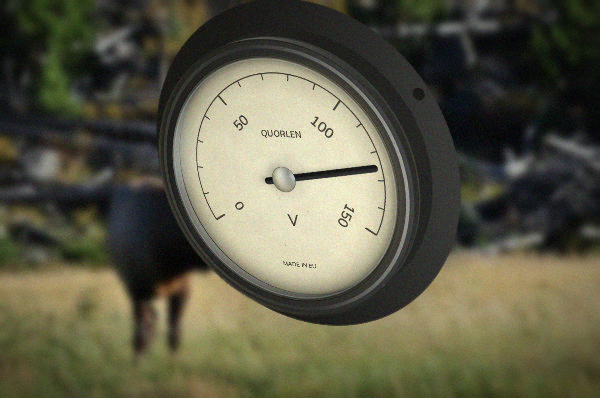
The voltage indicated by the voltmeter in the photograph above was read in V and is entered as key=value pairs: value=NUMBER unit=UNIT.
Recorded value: value=125 unit=V
